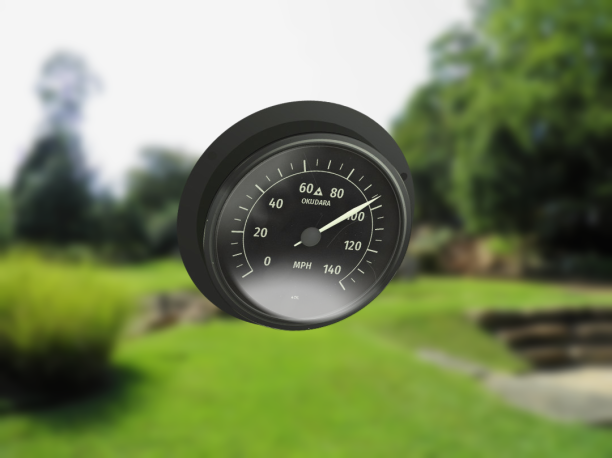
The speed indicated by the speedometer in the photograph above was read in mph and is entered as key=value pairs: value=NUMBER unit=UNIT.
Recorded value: value=95 unit=mph
